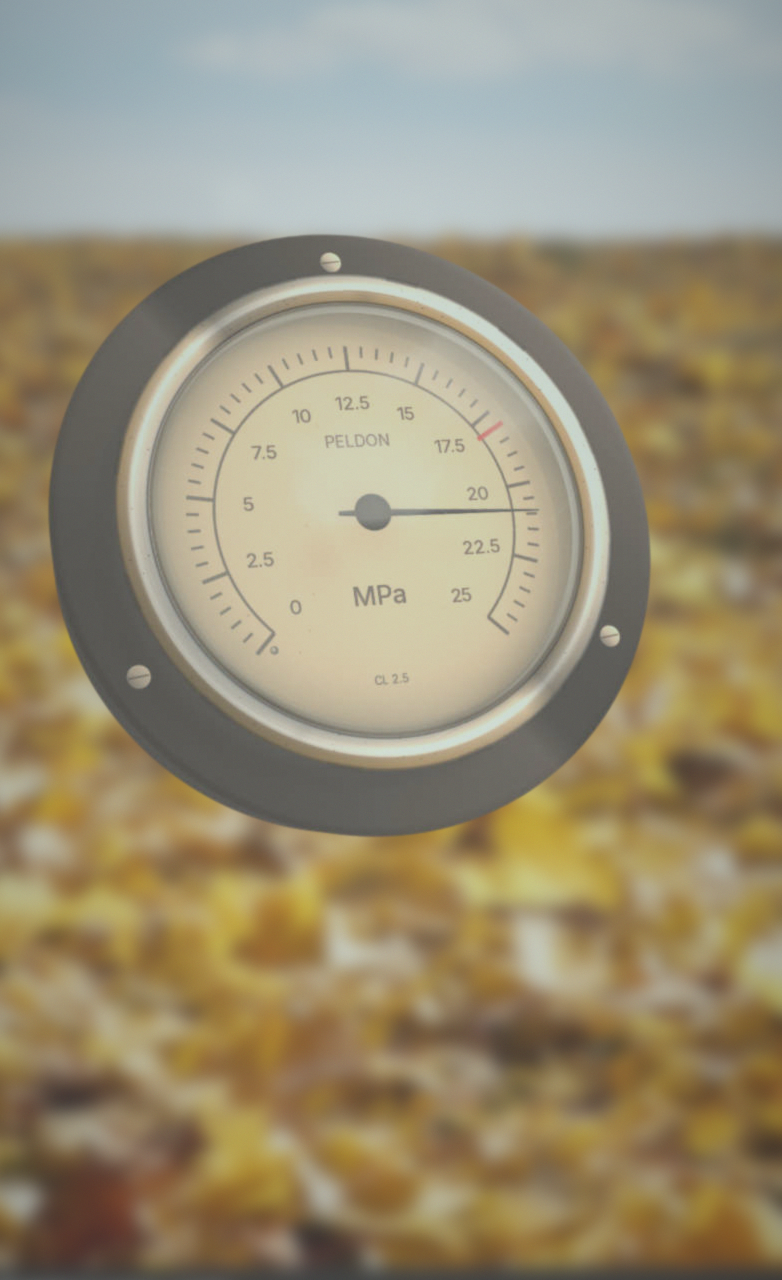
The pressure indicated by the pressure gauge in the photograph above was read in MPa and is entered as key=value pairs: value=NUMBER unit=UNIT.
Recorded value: value=21 unit=MPa
